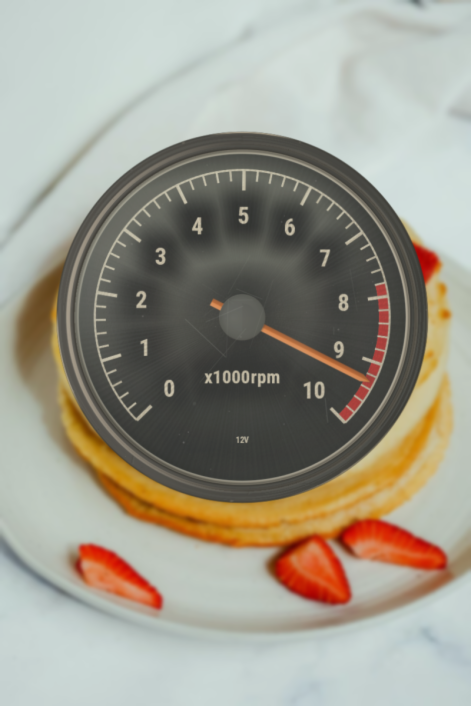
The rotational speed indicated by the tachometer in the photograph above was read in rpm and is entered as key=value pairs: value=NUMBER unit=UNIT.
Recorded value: value=9300 unit=rpm
